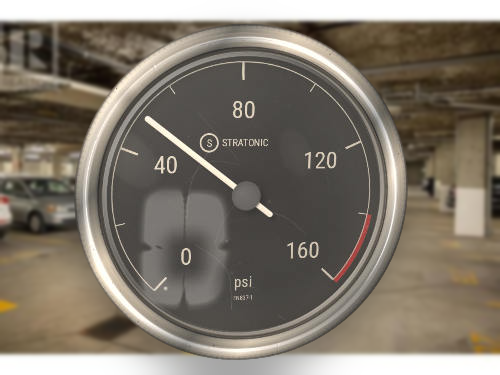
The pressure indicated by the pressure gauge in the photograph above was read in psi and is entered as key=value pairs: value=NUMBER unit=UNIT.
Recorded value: value=50 unit=psi
